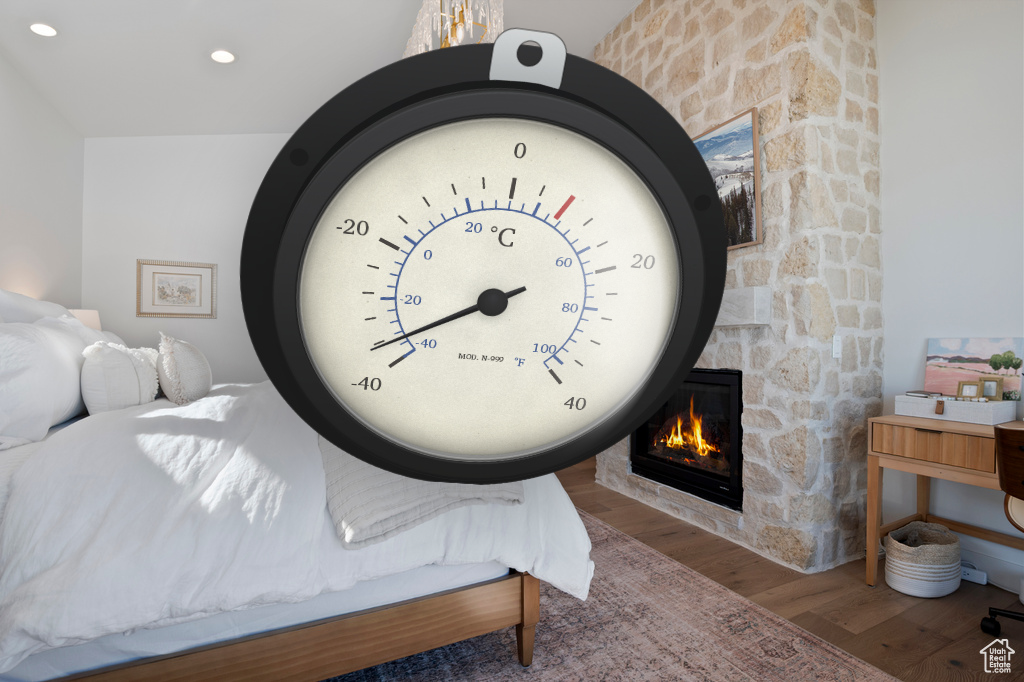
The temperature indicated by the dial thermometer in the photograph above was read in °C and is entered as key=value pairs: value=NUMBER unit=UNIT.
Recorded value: value=-36 unit=°C
